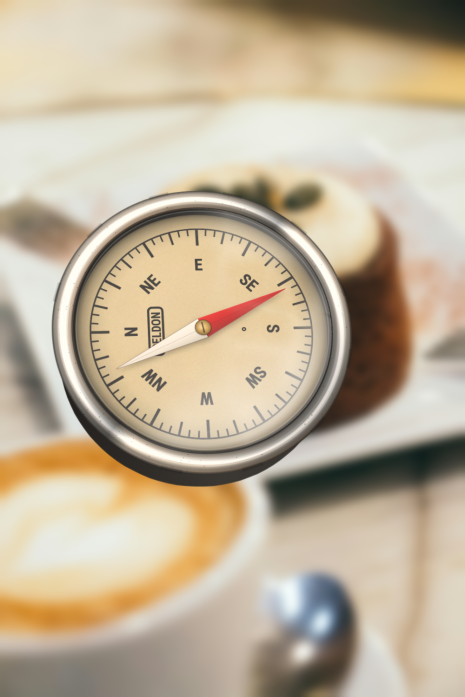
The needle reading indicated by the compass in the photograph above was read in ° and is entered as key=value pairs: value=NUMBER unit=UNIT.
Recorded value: value=155 unit=°
